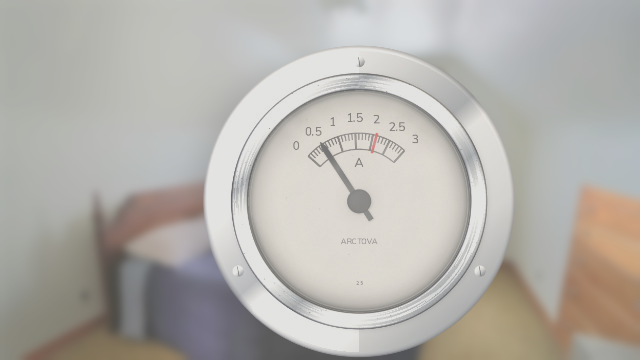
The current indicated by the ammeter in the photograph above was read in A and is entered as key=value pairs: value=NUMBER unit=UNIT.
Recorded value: value=0.5 unit=A
